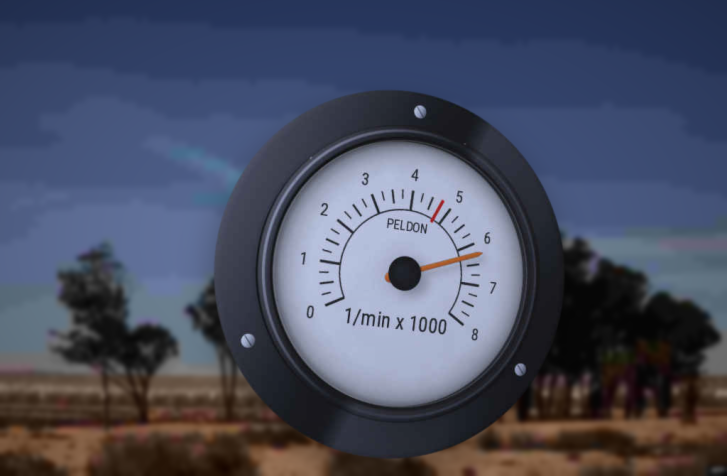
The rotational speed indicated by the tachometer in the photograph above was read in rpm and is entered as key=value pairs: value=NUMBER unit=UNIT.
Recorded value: value=6250 unit=rpm
